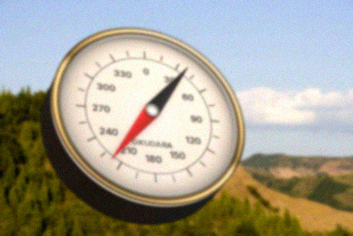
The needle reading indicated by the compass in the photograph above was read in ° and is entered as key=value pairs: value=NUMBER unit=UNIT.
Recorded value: value=217.5 unit=°
